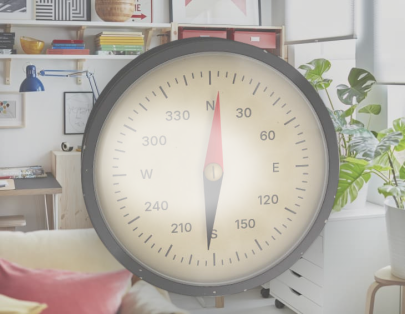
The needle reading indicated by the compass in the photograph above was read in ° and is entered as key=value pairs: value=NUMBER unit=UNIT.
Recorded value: value=5 unit=°
